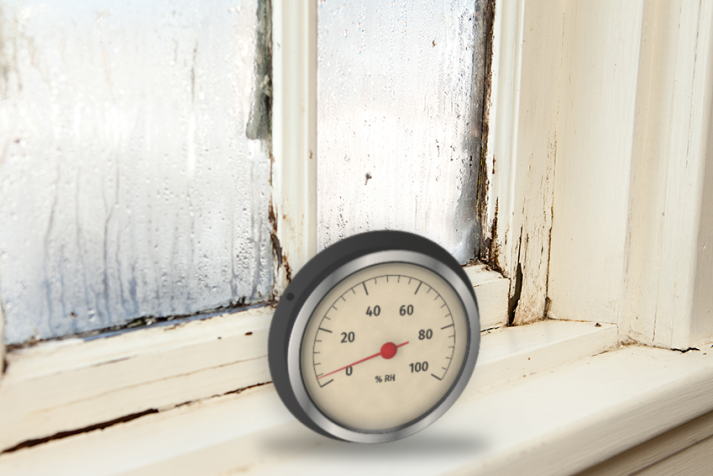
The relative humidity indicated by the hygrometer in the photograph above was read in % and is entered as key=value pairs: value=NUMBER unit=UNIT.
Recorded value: value=4 unit=%
